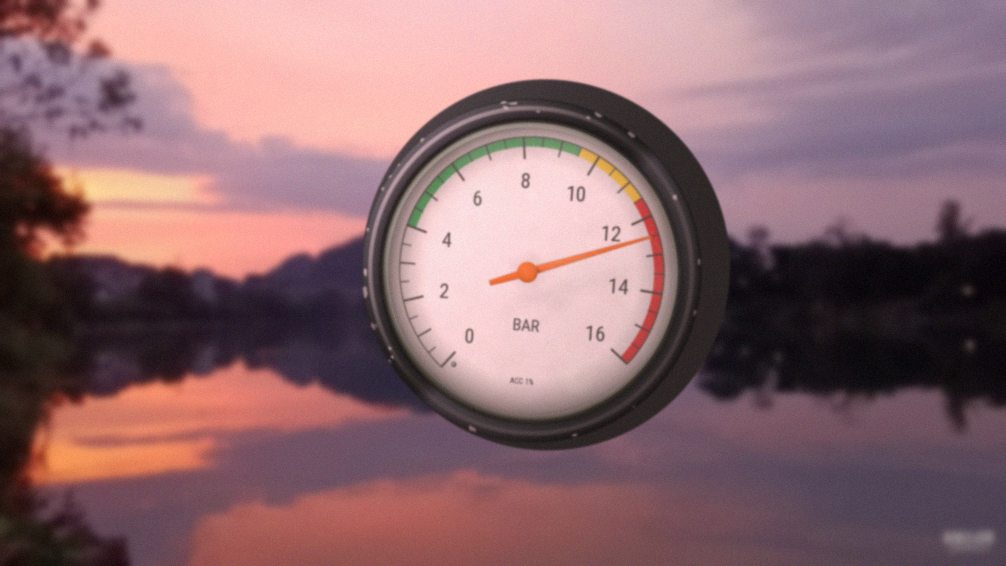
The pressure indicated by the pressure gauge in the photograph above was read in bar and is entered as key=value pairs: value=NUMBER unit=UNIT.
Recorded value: value=12.5 unit=bar
